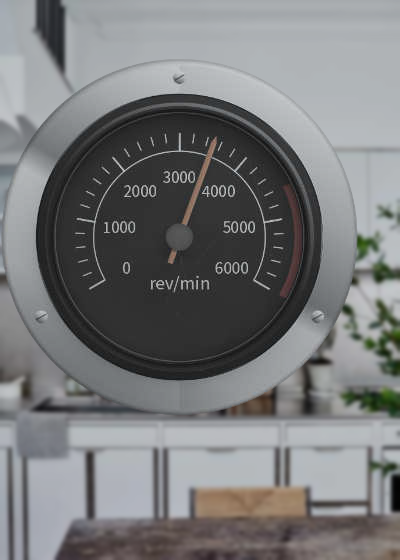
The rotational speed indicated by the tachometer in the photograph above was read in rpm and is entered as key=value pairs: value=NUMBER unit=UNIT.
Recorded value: value=3500 unit=rpm
